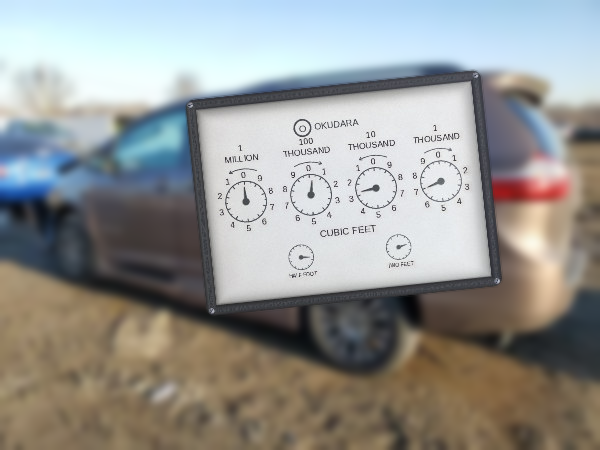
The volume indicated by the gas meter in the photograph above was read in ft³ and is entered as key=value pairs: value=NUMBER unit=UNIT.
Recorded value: value=2700 unit=ft³
